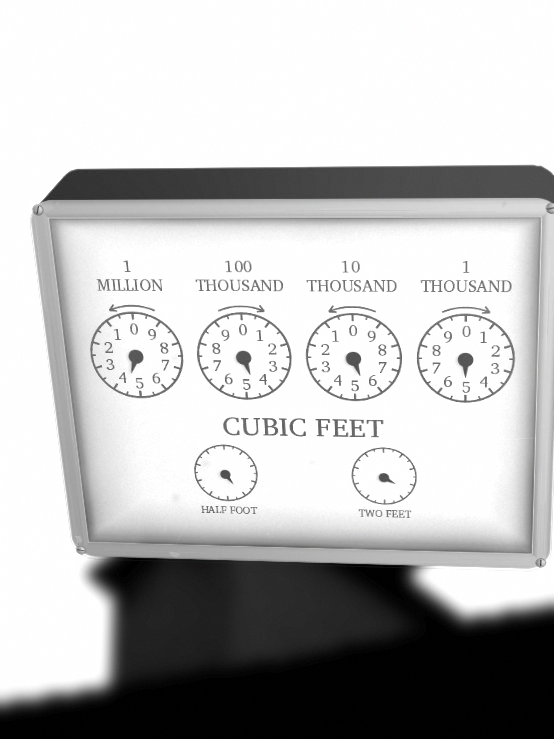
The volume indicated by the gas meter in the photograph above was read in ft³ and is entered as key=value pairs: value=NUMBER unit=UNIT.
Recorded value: value=445500 unit=ft³
